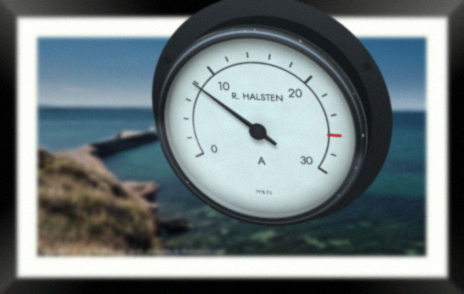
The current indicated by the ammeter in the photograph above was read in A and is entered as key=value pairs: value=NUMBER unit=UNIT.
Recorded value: value=8 unit=A
